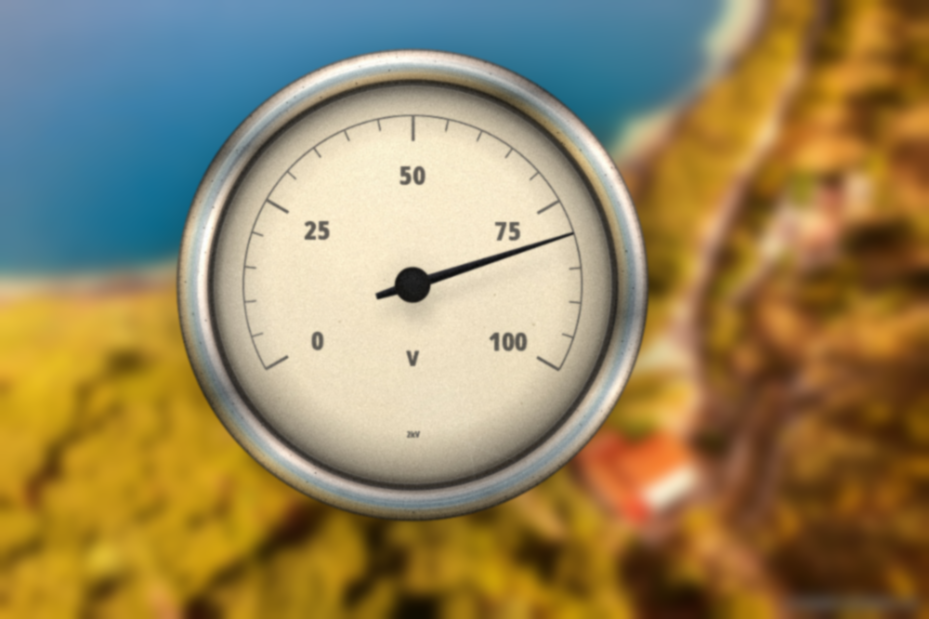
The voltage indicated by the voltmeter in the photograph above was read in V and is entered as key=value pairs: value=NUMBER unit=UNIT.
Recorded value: value=80 unit=V
